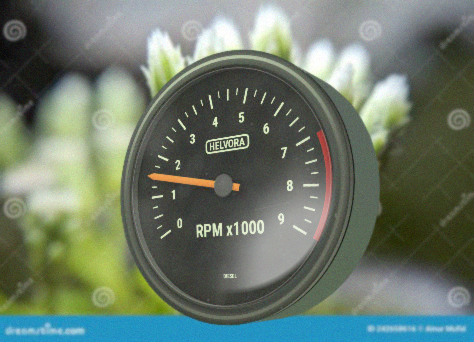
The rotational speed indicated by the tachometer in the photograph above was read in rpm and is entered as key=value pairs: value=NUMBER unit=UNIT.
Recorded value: value=1500 unit=rpm
